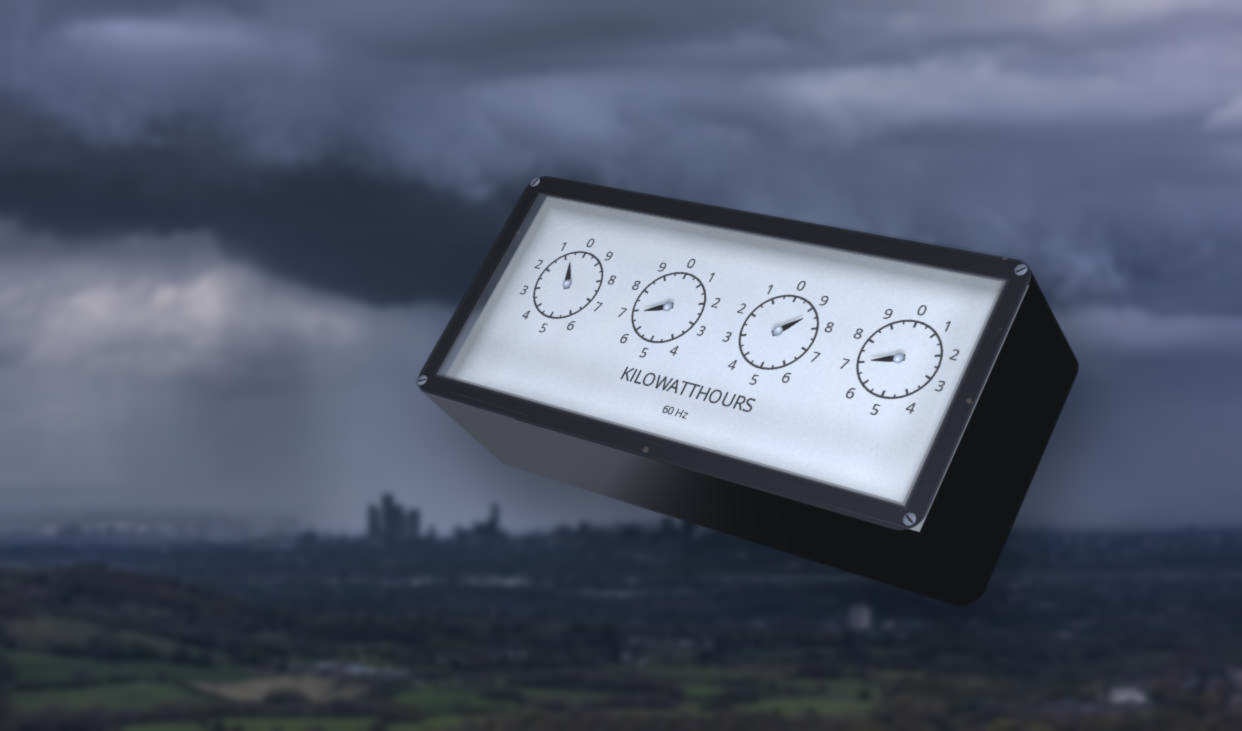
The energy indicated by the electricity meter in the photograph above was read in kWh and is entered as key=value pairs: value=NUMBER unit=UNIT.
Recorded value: value=687 unit=kWh
